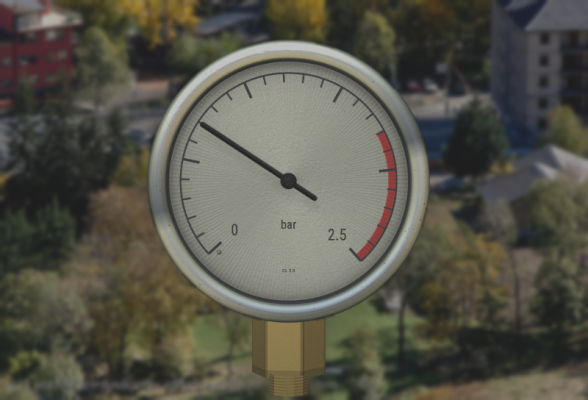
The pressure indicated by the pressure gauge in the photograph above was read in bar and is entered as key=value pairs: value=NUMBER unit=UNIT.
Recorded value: value=0.7 unit=bar
